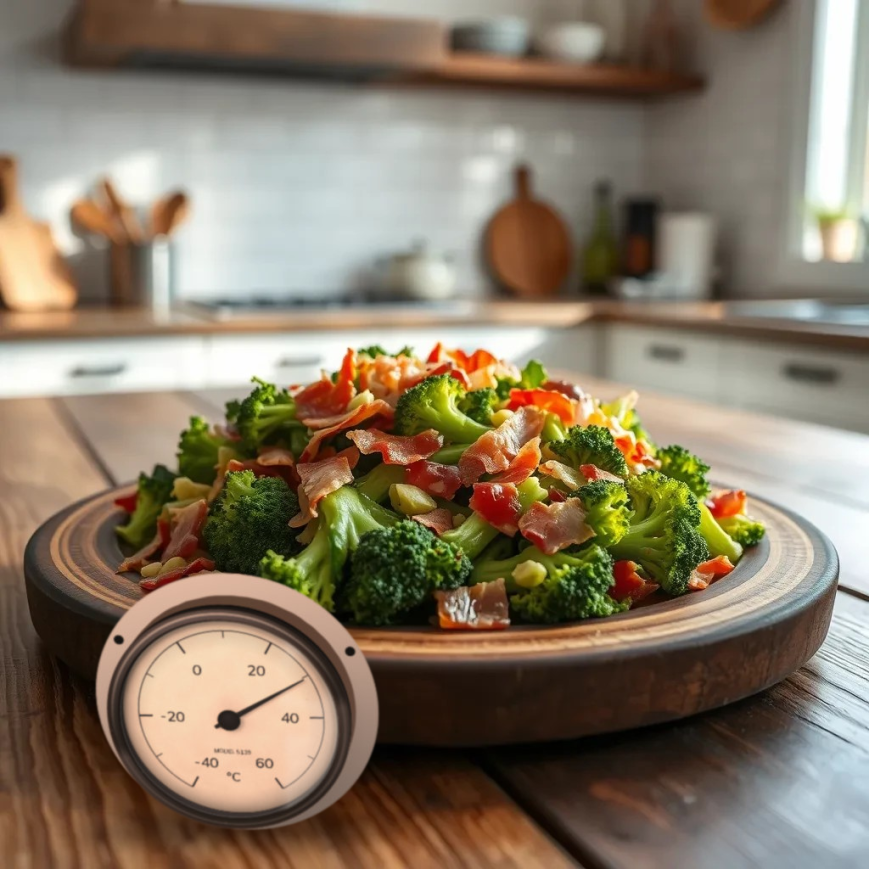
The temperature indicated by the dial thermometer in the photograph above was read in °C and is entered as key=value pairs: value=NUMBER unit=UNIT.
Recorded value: value=30 unit=°C
